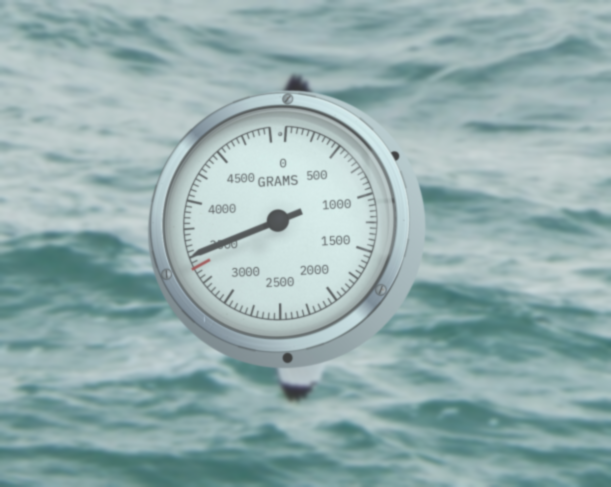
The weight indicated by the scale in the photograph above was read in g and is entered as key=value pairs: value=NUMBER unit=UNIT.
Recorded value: value=3500 unit=g
